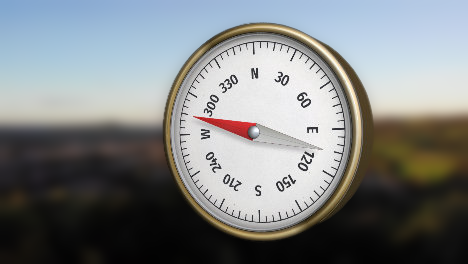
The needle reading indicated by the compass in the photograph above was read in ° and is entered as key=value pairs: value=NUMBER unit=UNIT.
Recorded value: value=285 unit=°
